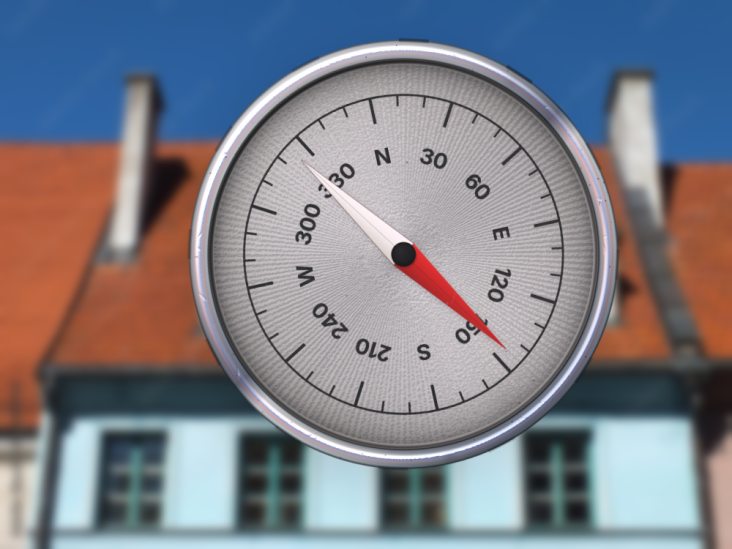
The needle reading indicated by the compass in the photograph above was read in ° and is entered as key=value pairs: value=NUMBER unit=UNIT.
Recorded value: value=145 unit=°
